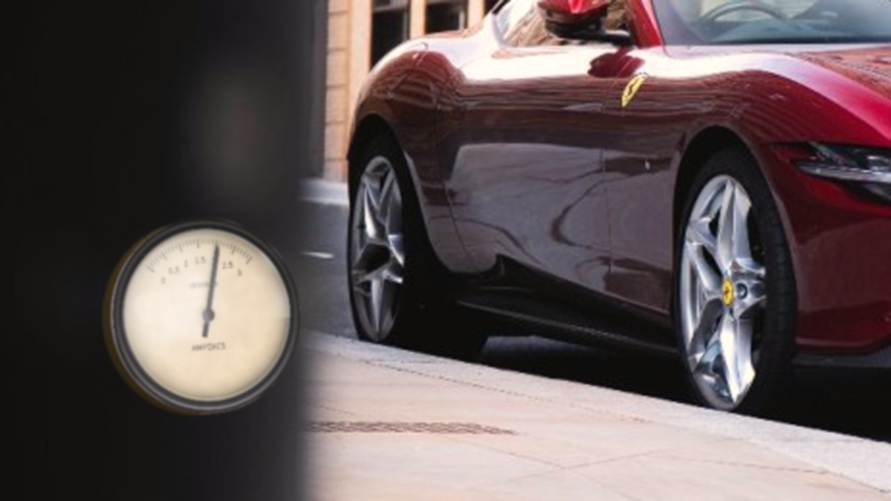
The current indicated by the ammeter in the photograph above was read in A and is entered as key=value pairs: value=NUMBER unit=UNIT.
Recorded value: value=2 unit=A
